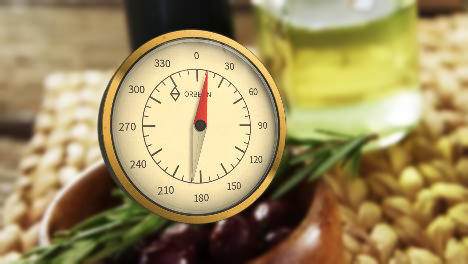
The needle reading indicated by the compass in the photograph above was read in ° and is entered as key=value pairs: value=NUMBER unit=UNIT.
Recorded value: value=10 unit=°
